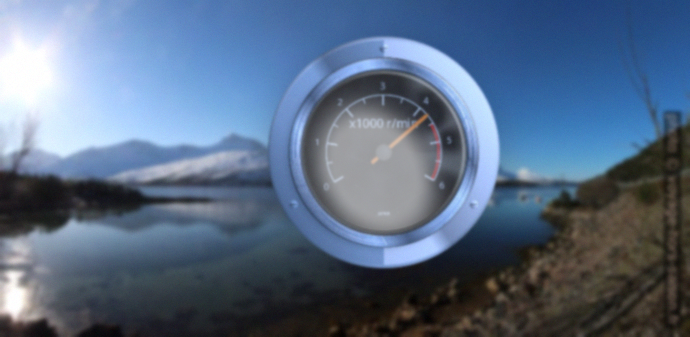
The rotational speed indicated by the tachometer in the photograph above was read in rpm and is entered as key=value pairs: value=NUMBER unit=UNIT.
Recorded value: value=4250 unit=rpm
